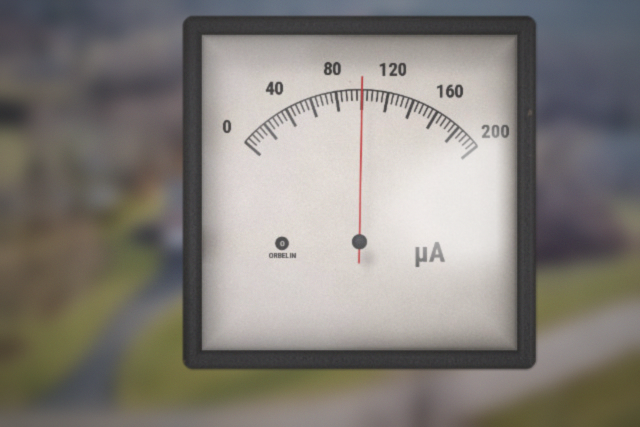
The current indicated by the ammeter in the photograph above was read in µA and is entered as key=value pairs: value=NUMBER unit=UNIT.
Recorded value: value=100 unit=µA
